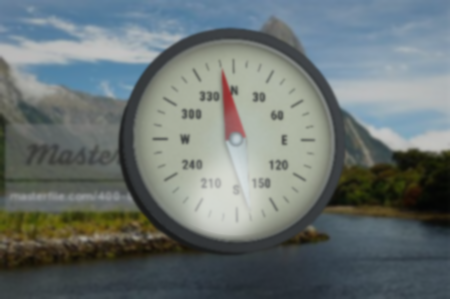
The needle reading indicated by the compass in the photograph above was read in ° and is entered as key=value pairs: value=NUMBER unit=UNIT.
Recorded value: value=350 unit=°
